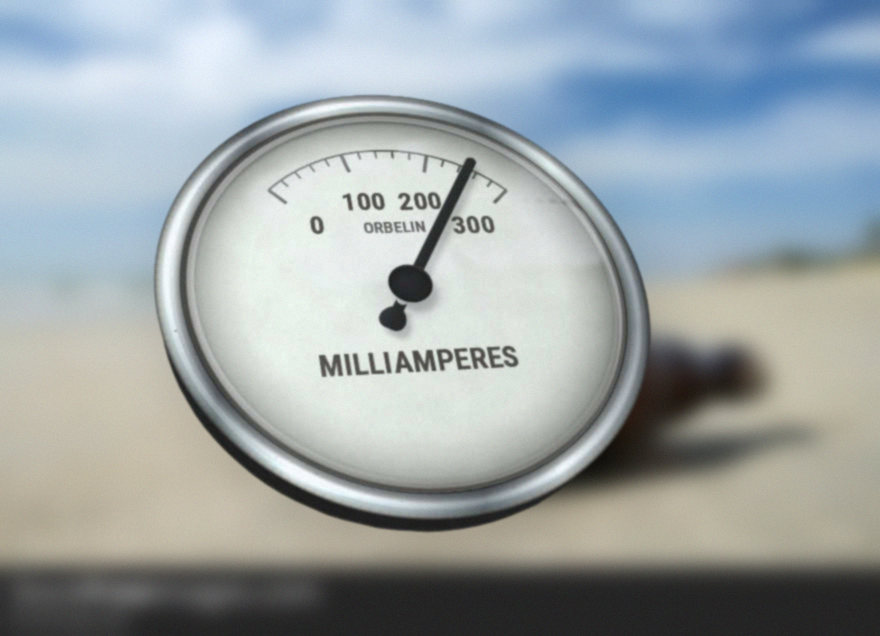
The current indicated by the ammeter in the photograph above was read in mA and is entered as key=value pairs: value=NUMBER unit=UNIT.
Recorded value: value=250 unit=mA
